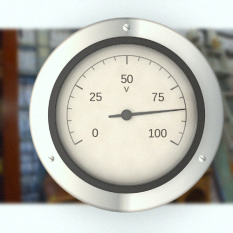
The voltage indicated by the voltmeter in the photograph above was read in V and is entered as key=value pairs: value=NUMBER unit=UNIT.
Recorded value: value=85 unit=V
